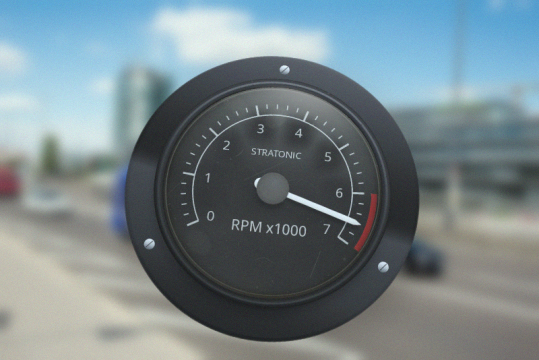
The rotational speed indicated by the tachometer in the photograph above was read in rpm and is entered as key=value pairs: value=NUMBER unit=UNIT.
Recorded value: value=6600 unit=rpm
